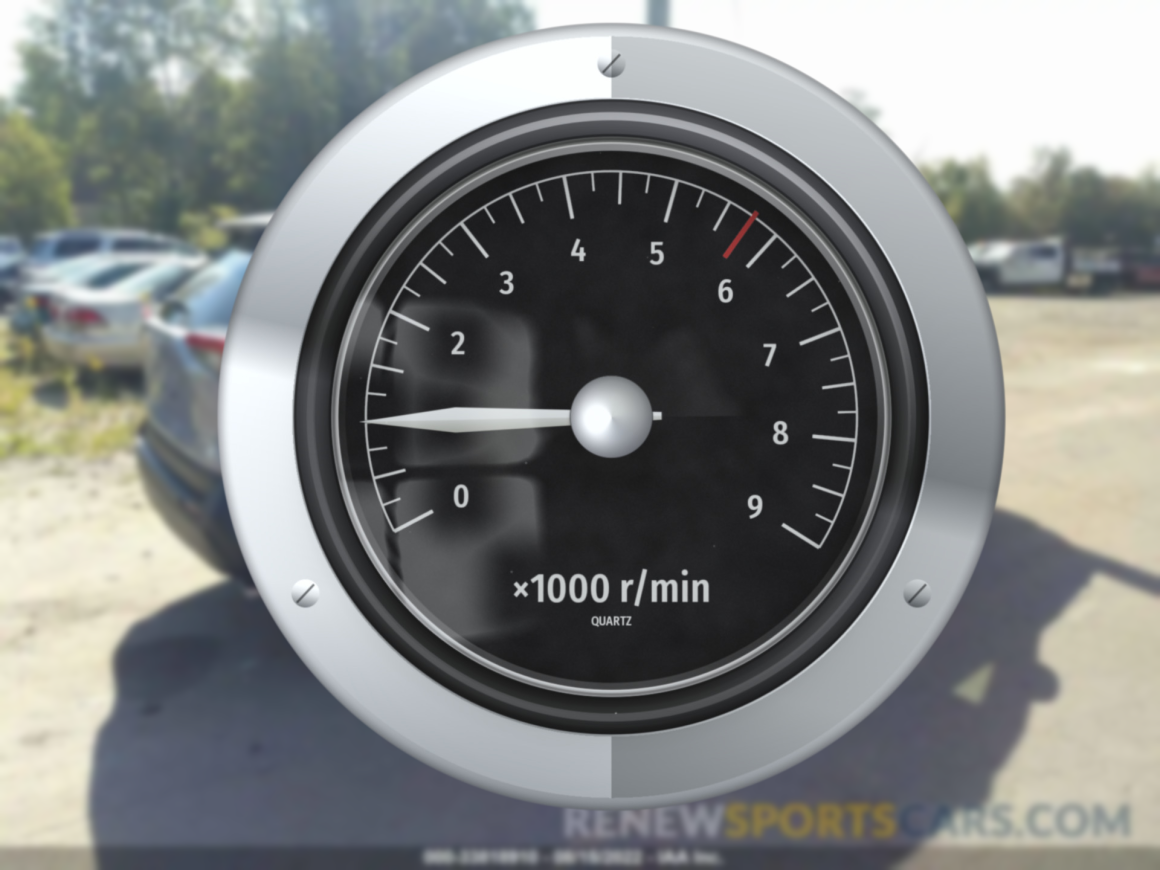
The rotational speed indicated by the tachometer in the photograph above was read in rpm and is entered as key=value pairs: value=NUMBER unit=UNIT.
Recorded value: value=1000 unit=rpm
